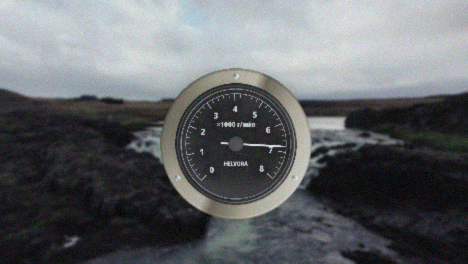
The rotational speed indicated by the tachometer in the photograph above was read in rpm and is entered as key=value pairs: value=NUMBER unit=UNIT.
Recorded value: value=6800 unit=rpm
